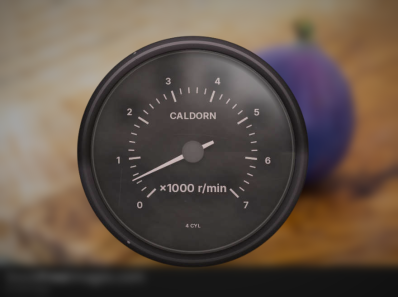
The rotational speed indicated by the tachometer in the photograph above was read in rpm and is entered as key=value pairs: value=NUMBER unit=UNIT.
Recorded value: value=500 unit=rpm
